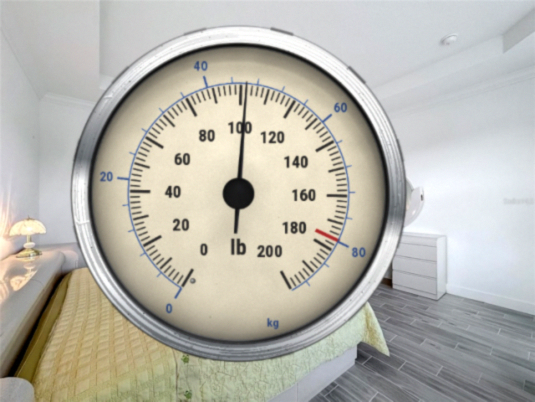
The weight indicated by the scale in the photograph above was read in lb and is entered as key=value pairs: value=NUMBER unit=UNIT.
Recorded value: value=102 unit=lb
